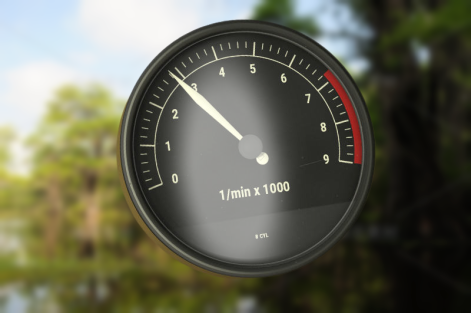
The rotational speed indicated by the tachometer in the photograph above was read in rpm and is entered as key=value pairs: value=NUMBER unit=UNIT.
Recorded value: value=2800 unit=rpm
